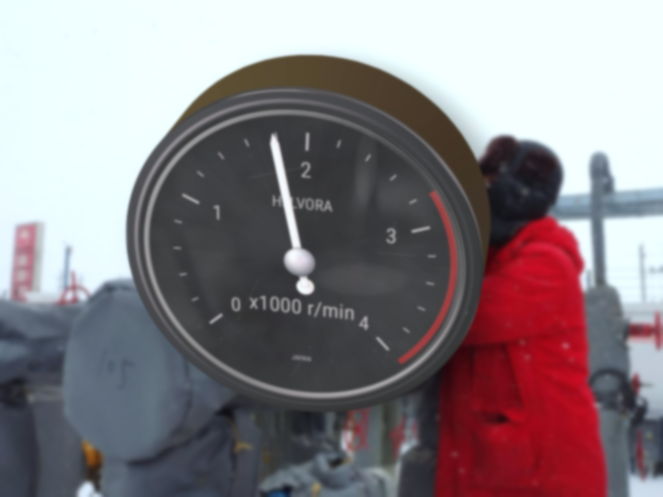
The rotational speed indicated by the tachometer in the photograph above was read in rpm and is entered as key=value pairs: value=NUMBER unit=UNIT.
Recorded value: value=1800 unit=rpm
